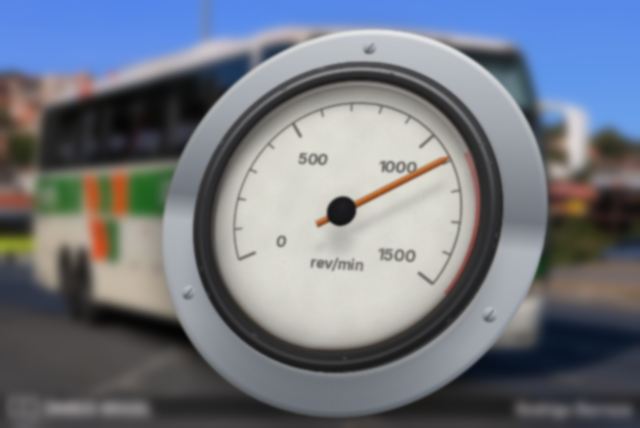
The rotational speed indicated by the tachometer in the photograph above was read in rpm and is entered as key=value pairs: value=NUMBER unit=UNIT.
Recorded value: value=1100 unit=rpm
